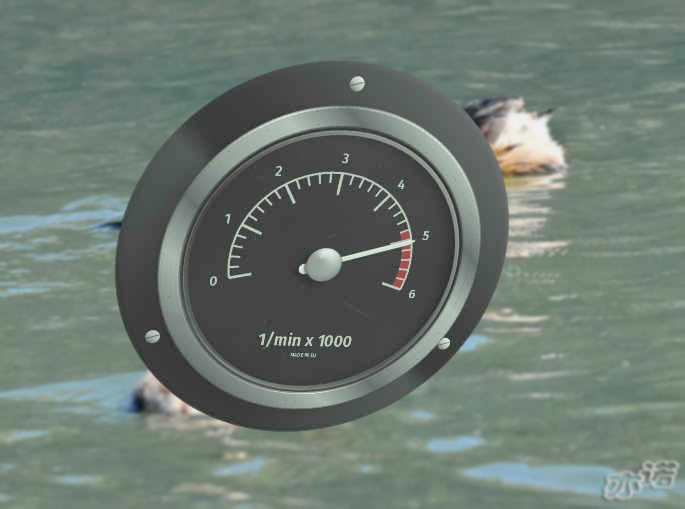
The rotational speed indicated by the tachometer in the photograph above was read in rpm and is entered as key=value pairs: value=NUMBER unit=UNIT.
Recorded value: value=5000 unit=rpm
